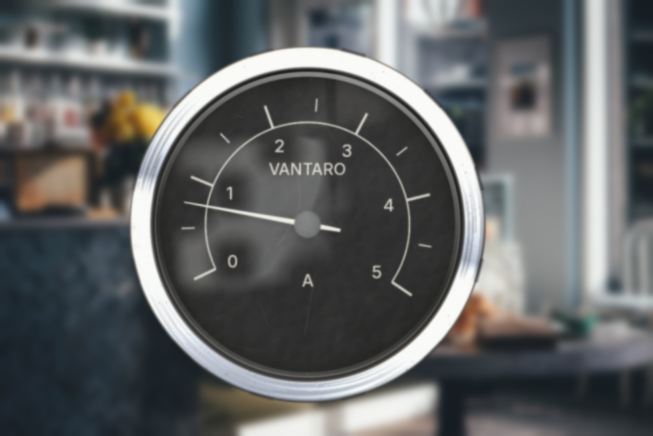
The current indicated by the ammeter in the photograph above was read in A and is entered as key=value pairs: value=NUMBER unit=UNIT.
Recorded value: value=0.75 unit=A
